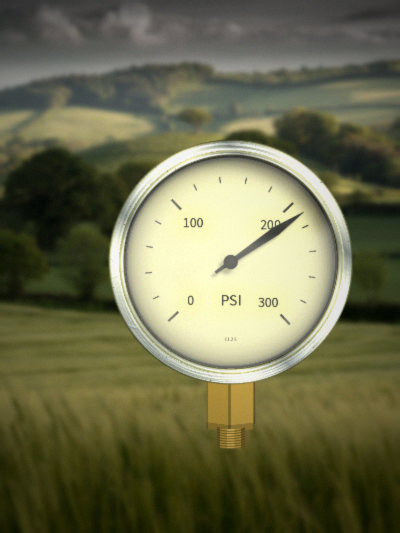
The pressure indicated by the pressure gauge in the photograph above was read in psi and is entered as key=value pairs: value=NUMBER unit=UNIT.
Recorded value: value=210 unit=psi
